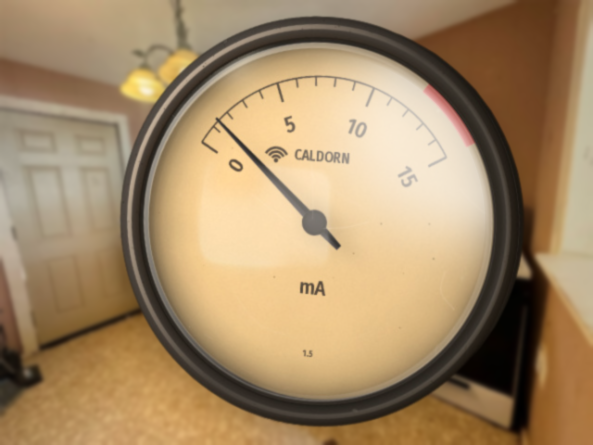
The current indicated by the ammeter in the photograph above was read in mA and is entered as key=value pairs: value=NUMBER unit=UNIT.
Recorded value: value=1.5 unit=mA
